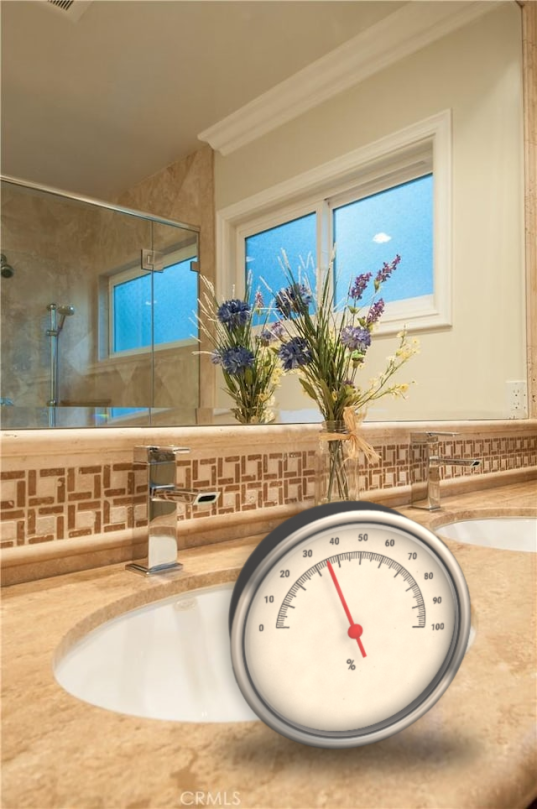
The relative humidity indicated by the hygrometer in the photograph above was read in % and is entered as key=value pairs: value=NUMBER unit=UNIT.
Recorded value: value=35 unit=%
